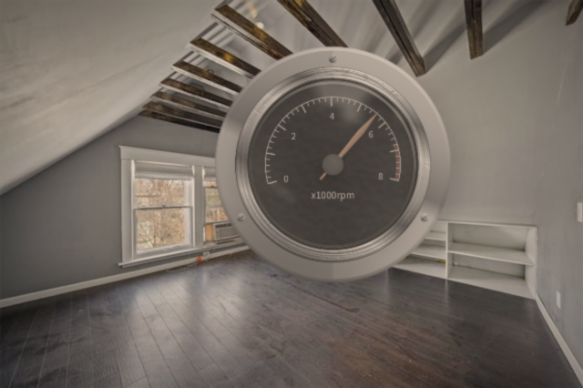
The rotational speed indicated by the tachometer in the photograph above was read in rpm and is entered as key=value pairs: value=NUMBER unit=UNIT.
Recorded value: value=5600 unit=rpm
